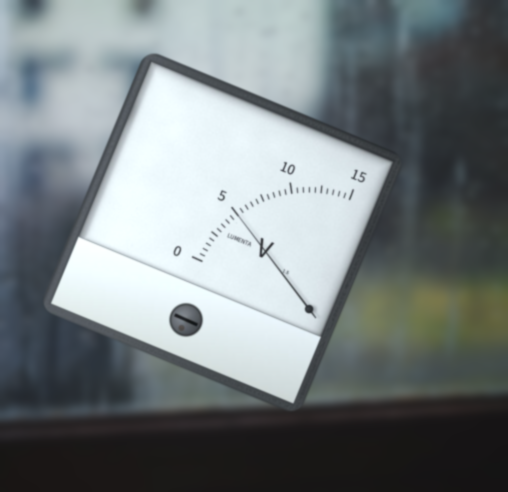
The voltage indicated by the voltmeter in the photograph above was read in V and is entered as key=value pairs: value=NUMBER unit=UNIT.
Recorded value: value=5 unit=V
